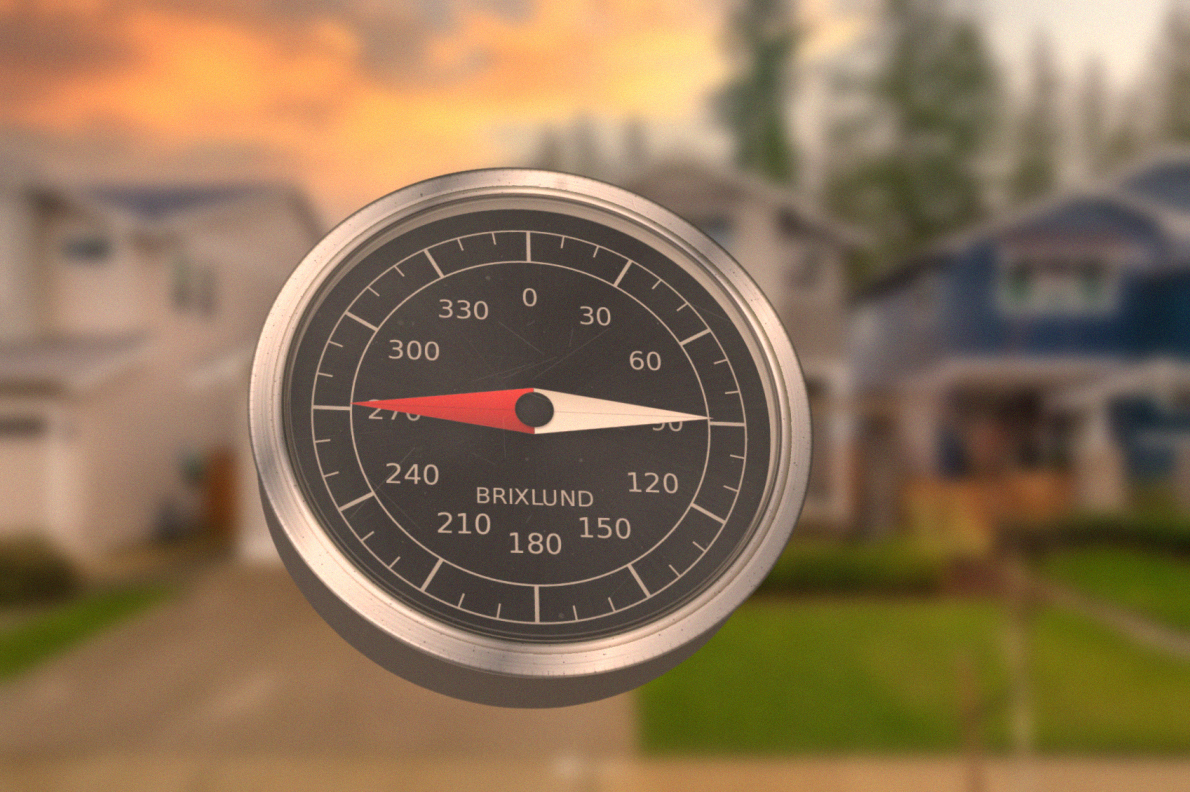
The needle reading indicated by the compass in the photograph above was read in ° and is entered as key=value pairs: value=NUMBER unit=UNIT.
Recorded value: value=270 unit=°
